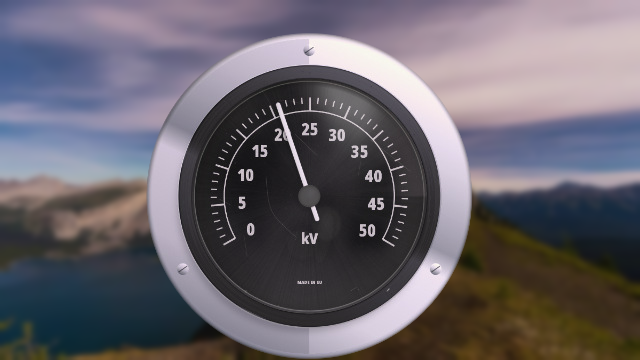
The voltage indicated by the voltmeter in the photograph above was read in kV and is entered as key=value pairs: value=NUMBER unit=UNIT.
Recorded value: value=21 unit=kV
